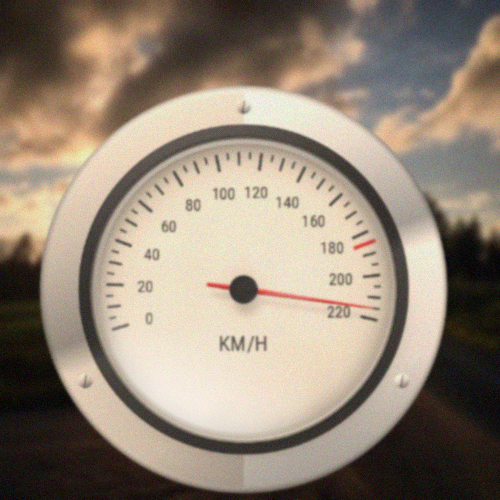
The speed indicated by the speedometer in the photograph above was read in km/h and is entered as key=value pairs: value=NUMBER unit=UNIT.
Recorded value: value=215 unit=km/h
